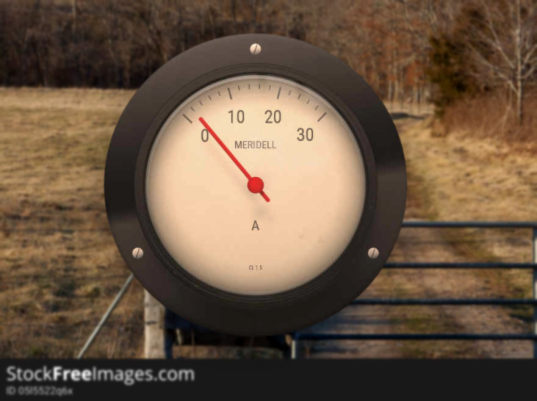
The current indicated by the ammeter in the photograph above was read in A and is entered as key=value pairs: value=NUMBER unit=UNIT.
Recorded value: value=2 unit=A
